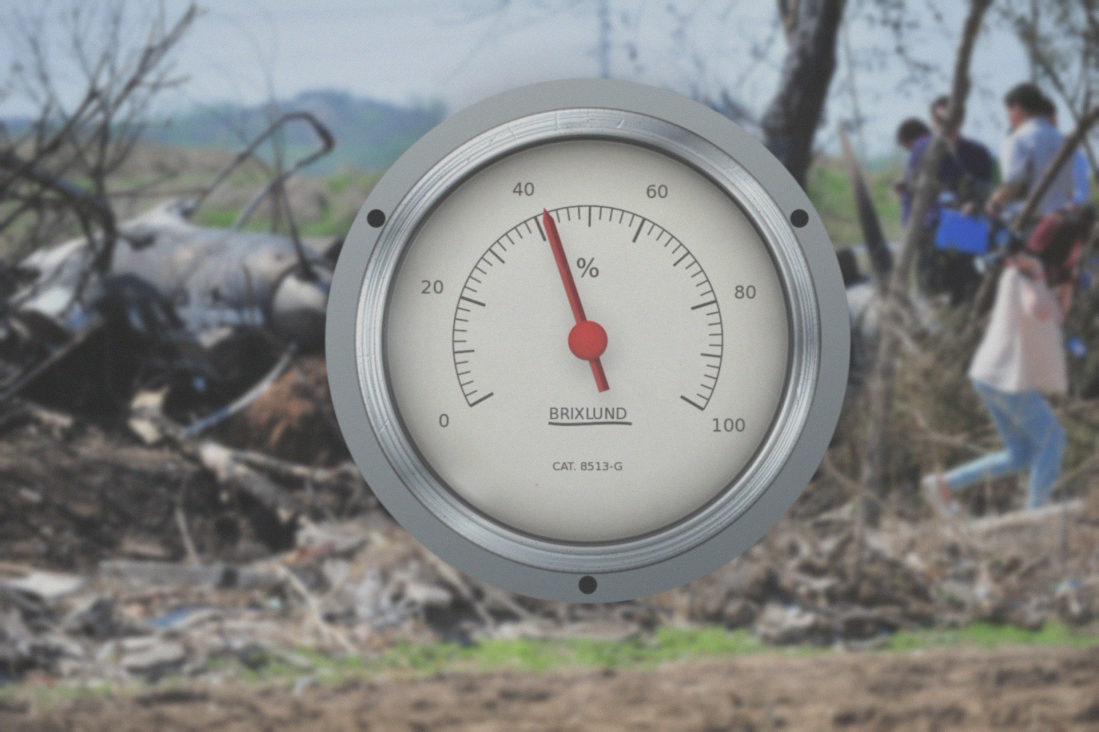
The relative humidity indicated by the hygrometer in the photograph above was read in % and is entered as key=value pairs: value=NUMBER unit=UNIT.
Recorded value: value=42 unit=%
